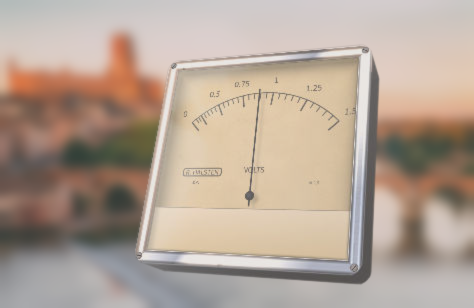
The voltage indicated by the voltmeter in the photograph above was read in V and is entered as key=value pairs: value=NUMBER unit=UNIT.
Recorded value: value=0.9 unit=V
